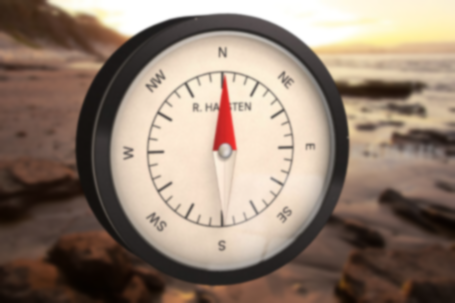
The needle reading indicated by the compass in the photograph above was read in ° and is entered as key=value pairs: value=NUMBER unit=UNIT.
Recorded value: value=0 unit=°
